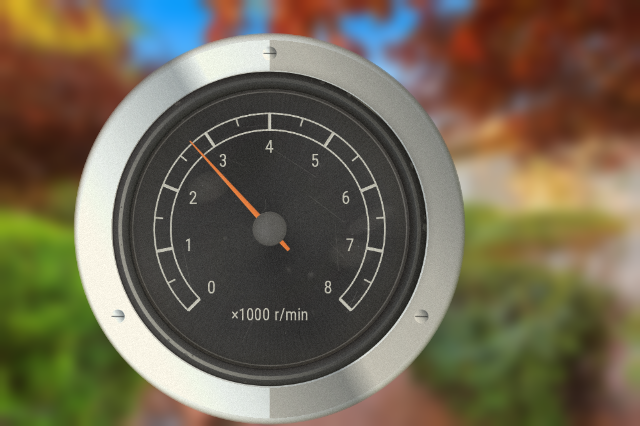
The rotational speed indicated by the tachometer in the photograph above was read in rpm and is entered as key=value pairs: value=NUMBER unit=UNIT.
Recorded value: value=2750 unit=rpm
